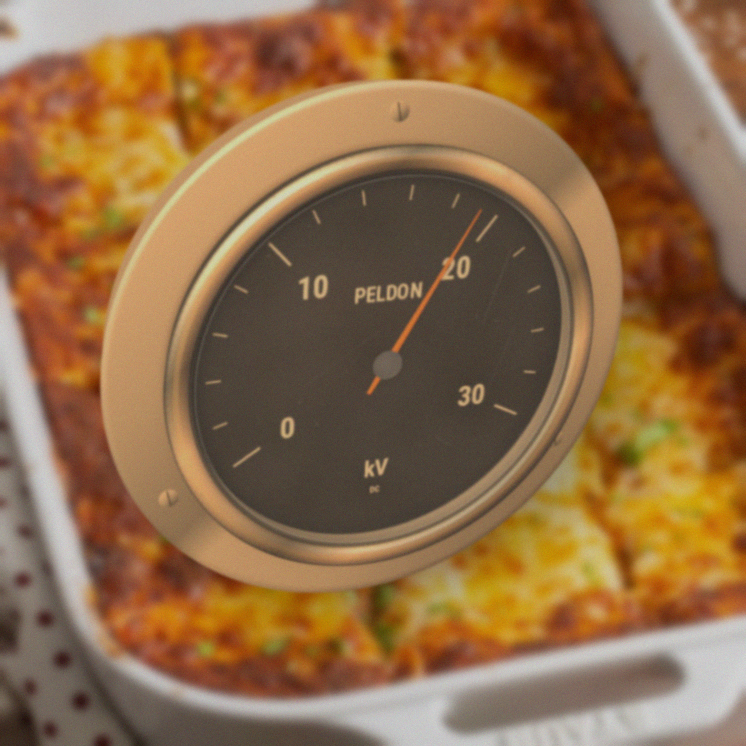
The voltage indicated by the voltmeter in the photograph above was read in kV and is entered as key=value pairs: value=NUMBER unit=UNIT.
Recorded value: value=19 unit=kV
